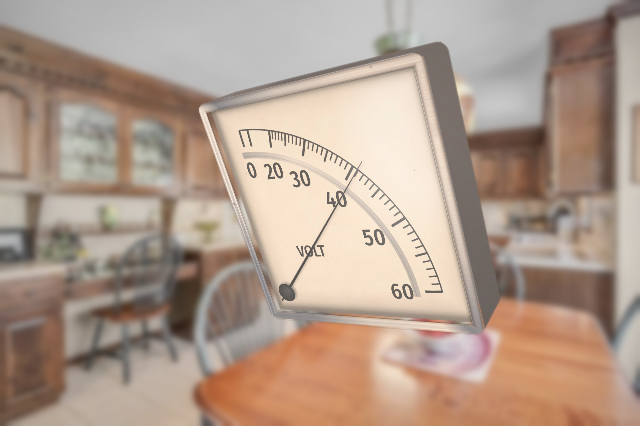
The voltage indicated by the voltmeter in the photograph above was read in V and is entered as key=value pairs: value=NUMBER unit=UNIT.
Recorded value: value=41 unit=V
